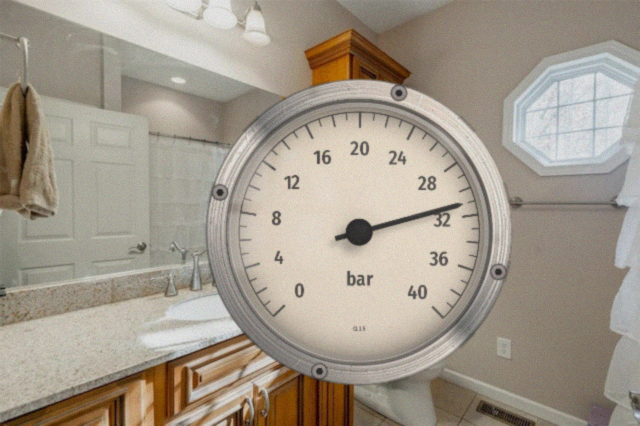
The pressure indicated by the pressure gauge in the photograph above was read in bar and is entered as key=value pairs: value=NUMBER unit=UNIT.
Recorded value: value=31 unit=bar
